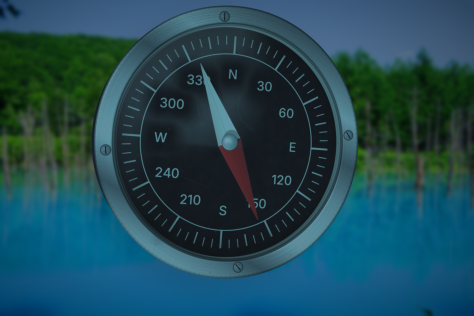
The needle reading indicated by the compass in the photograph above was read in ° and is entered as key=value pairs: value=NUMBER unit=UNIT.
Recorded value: value=155 unit=°
